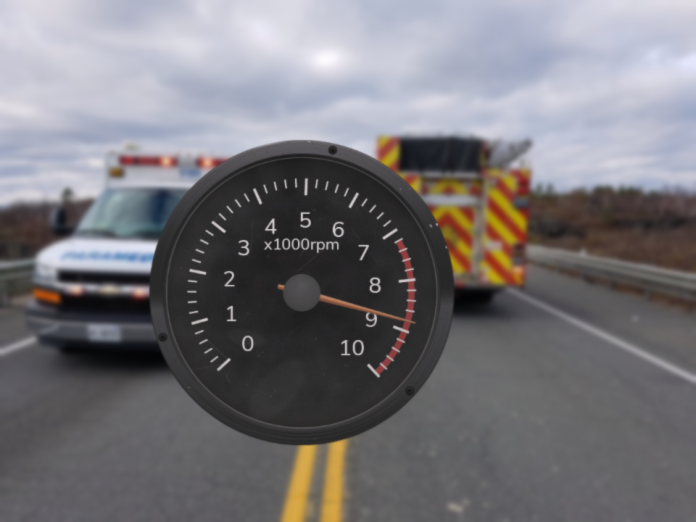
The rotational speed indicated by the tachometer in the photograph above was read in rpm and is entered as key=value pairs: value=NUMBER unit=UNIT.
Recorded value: value=8800 unit=rpm
